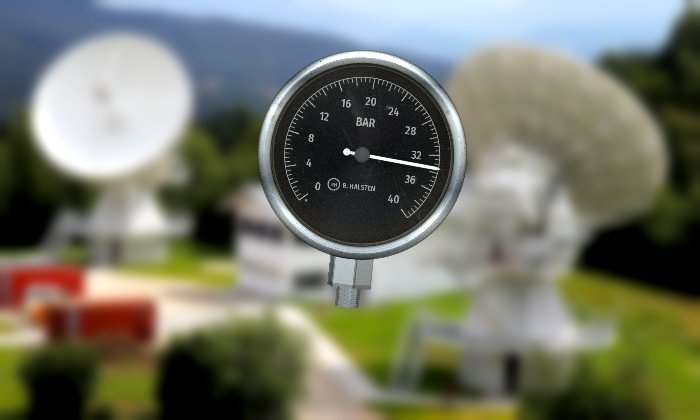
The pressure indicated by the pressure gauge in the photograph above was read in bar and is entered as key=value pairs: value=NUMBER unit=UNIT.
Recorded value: value=33.5 unit=bar
